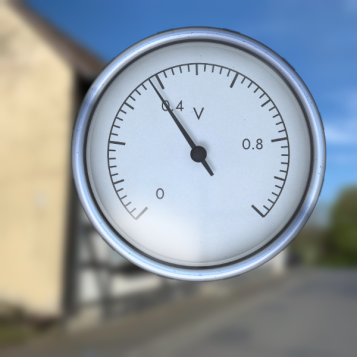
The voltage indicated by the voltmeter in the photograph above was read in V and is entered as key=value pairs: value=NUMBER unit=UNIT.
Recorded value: value=0.38 unit=V
